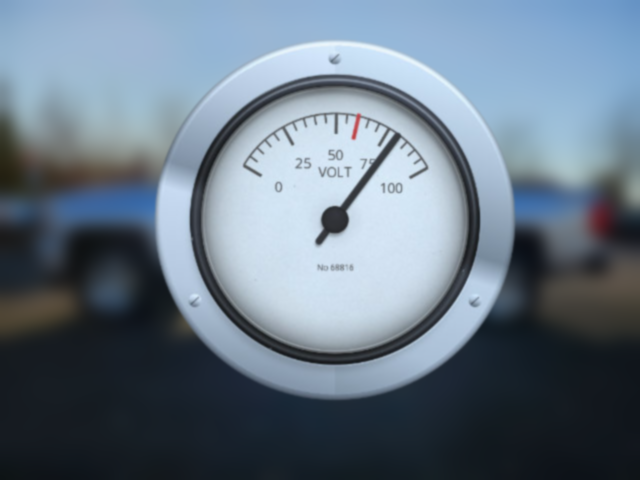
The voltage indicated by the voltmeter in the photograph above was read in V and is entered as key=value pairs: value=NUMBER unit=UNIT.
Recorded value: value=80 unit=V
